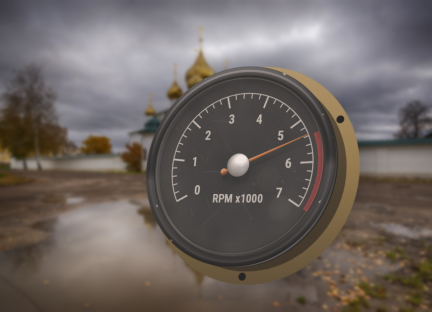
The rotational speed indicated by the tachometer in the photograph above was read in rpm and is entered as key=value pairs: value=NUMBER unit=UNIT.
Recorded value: value=5400 unit=rpm
